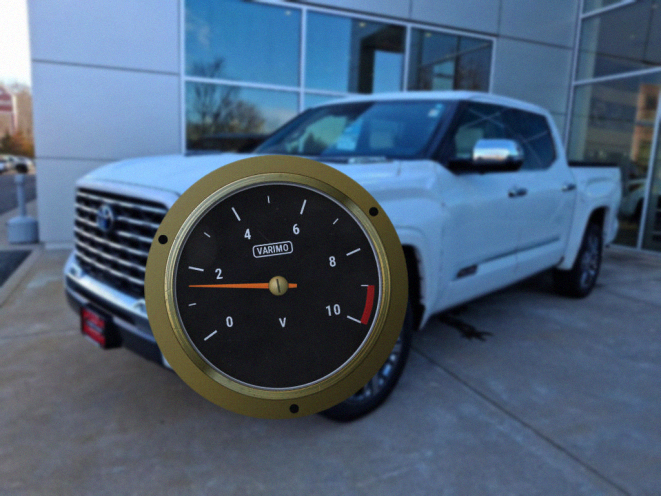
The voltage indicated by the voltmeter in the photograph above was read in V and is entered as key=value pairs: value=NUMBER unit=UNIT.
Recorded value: value=1.5 unit=V
